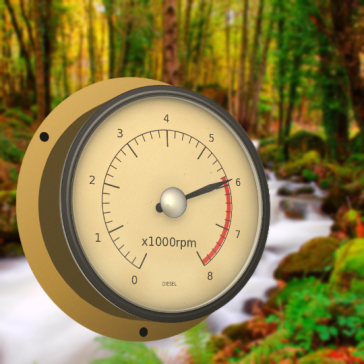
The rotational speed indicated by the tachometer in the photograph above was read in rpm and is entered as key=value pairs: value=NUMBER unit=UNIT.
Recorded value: value=5900 unit=rpm
